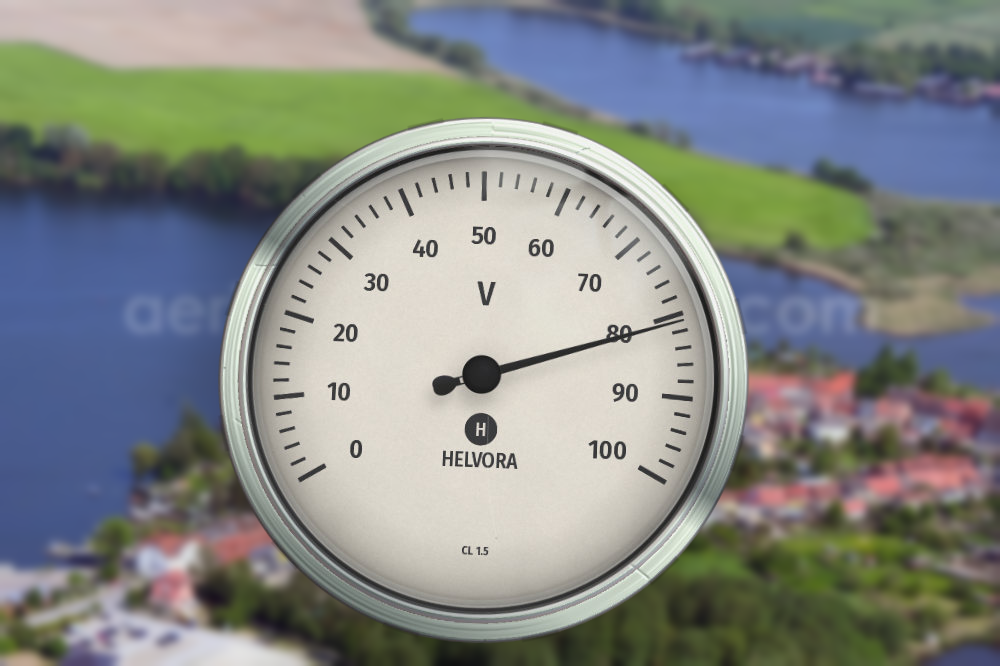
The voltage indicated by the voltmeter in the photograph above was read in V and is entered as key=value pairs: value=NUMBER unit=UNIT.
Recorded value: value=81 unit=V
